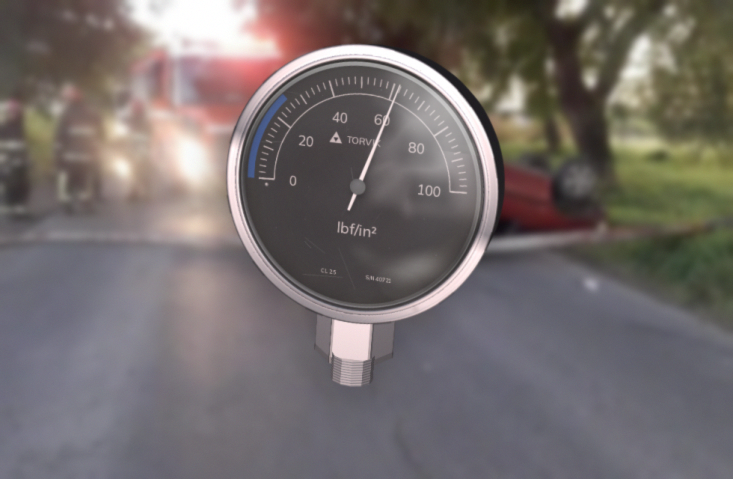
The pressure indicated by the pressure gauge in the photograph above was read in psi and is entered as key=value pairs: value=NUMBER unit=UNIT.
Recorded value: value=62 unit=psi
